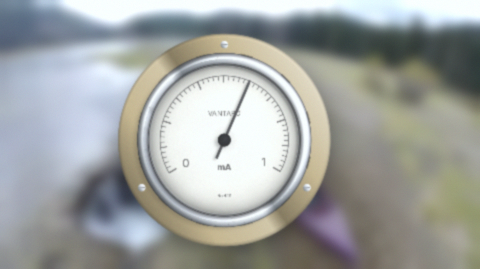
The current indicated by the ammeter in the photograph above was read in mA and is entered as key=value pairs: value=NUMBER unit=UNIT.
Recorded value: value=0.6 unit=mA
